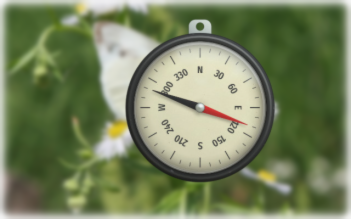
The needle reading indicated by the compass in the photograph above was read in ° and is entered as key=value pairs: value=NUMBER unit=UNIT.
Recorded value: value=110 unit=°
